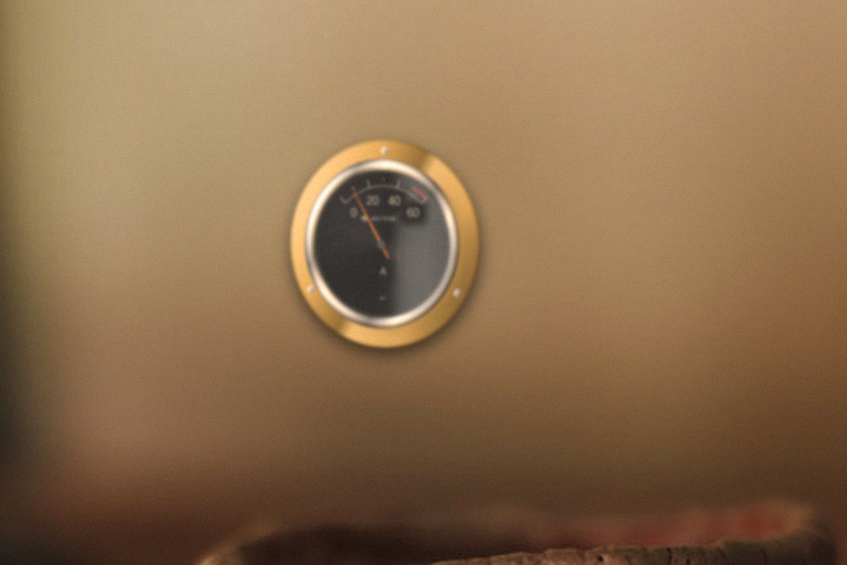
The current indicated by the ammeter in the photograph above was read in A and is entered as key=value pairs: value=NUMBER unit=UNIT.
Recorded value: value=10 unit=A
